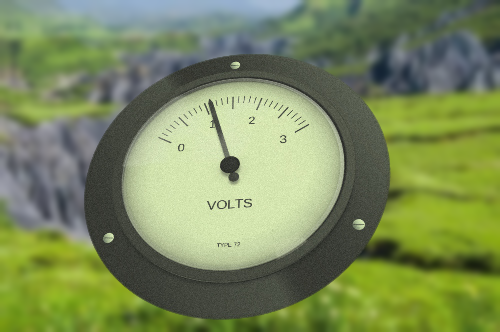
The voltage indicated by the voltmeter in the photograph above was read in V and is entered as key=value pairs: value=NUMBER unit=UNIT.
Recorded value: value=1.1 unit=V
